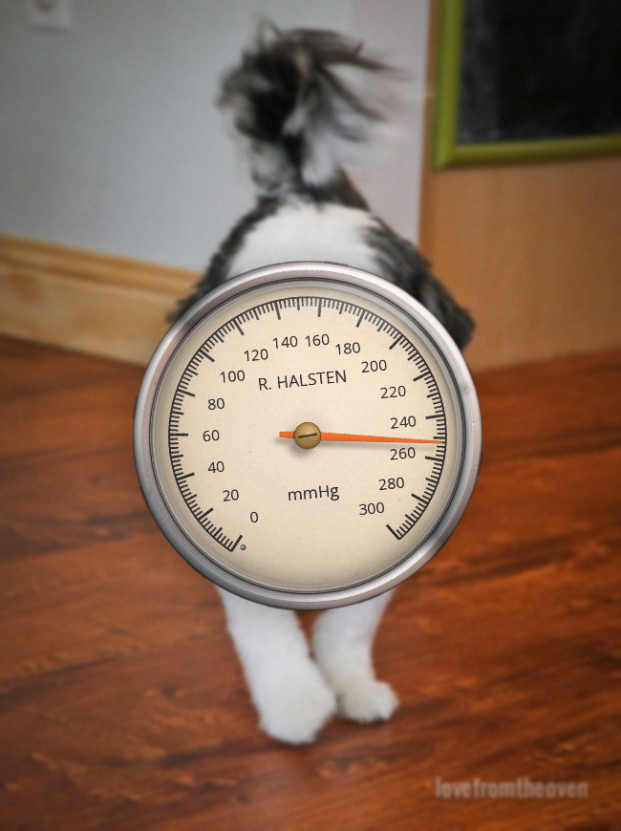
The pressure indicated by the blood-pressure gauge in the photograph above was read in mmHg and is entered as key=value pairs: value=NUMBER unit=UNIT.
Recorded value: value=252 unit=mmHg
